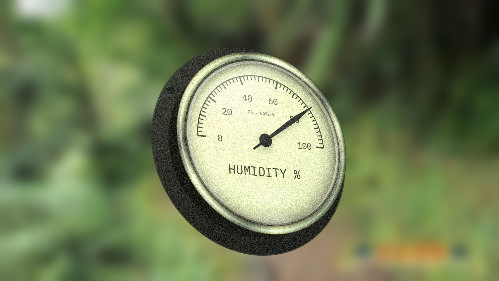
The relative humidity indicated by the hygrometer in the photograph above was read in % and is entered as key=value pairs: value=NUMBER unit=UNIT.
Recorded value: value=80 unit=%
